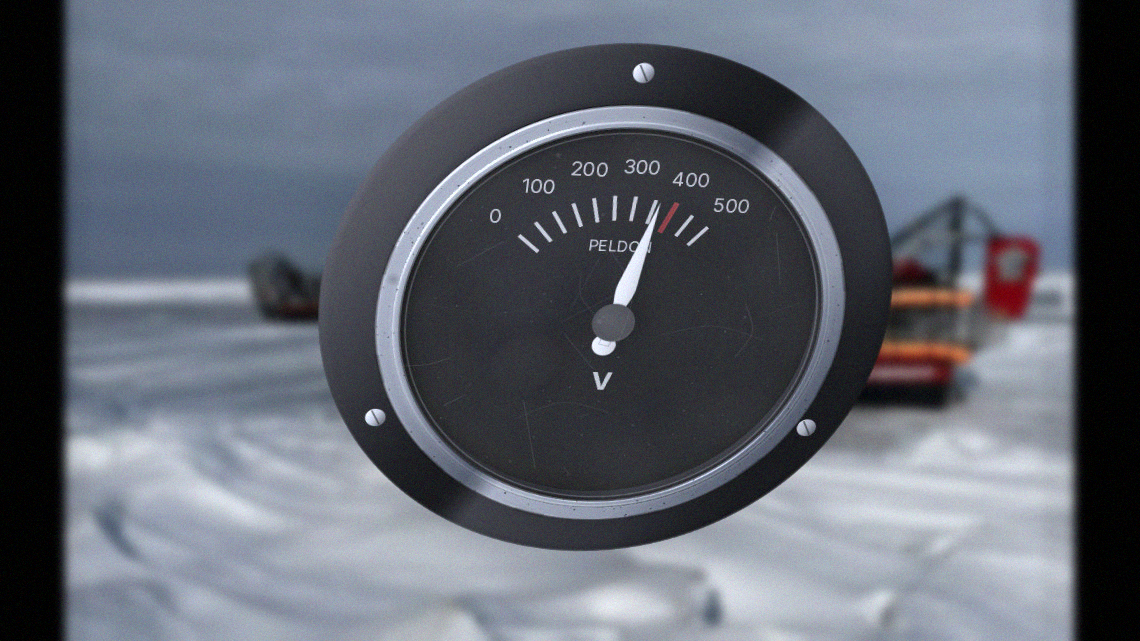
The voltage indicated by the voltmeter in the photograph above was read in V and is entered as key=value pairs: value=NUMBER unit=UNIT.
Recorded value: value=350 unit=V
